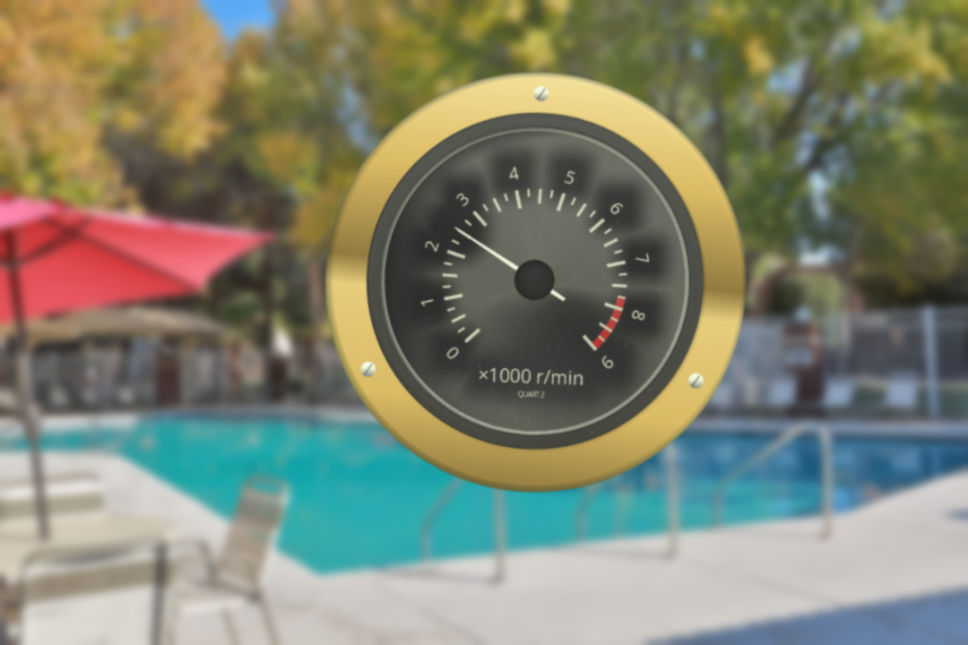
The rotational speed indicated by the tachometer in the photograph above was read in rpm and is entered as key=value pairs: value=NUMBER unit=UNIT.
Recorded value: value=2500 unit=rpm
